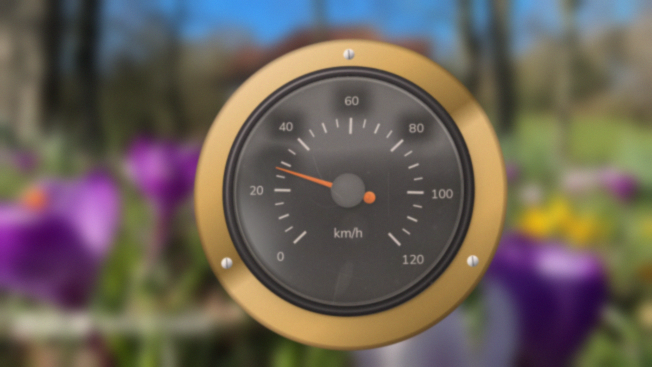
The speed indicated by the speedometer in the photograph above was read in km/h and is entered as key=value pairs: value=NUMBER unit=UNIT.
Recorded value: value=27.5 unit=km/h
